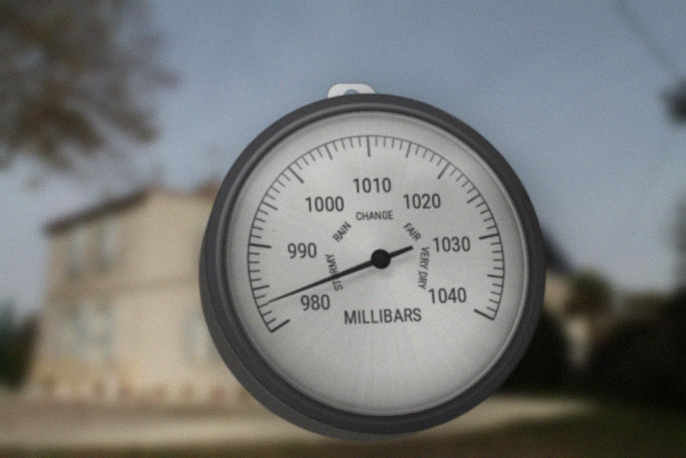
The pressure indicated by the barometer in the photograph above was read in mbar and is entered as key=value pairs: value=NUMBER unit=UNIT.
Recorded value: value=983 unit=mbar
